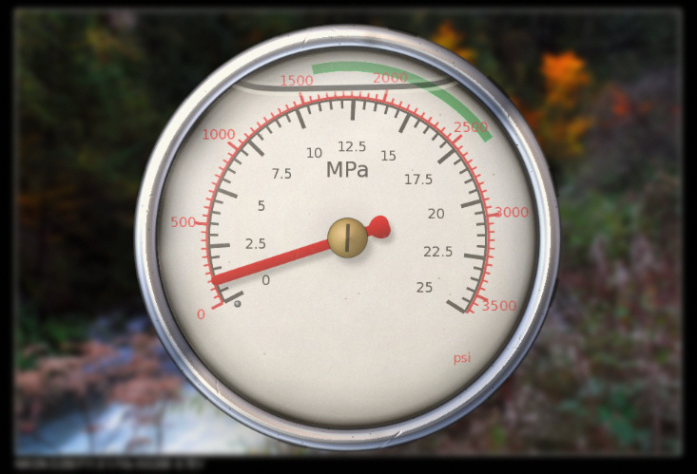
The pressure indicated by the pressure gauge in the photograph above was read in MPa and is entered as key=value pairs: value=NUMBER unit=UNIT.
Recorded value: value=1 unit=MPa
